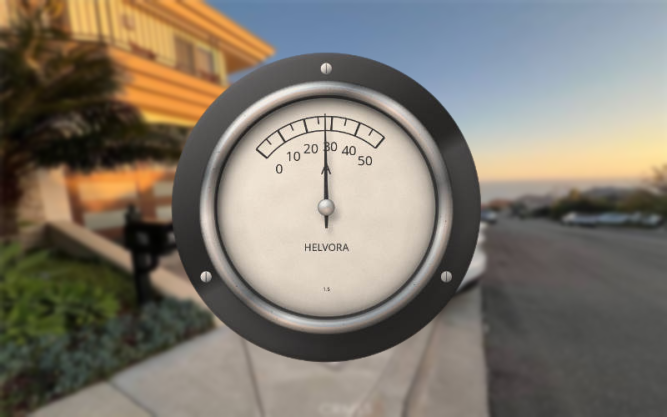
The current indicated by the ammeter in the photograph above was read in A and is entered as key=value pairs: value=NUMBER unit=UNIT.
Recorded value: value=27.5 unit=A
